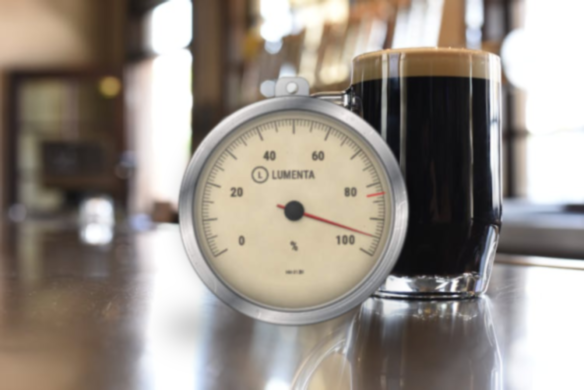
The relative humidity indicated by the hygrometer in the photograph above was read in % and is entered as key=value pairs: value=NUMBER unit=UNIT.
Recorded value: value=95 unit=%
